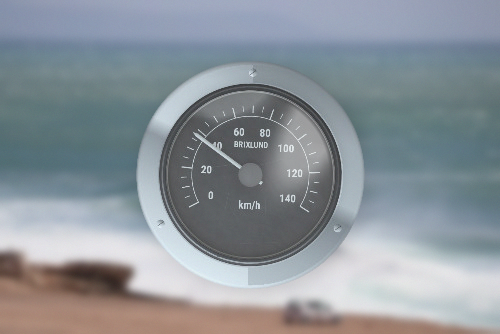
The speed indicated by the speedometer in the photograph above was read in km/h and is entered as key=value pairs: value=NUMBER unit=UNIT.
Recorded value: value=37.5 unit=km/h
